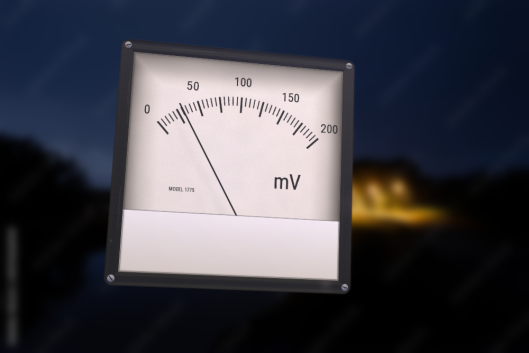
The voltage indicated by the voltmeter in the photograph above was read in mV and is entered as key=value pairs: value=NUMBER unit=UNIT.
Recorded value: value=30 unit=mV
